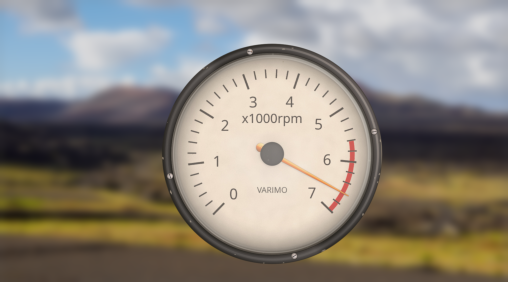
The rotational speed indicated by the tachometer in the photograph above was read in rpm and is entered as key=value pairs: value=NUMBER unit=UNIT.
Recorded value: value=6600 unit=rpm
